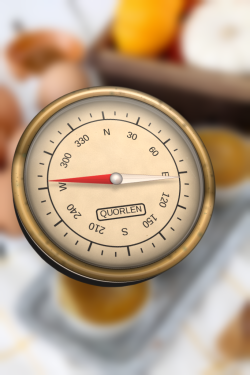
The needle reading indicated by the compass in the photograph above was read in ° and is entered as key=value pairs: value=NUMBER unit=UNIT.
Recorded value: value=275 unit=°
